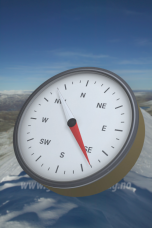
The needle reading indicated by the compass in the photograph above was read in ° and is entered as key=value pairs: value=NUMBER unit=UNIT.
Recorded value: value=140 unit=°
